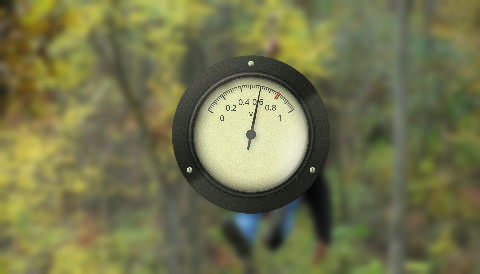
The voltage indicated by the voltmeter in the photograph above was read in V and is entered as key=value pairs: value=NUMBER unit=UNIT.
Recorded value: value=0.6 unit=V
